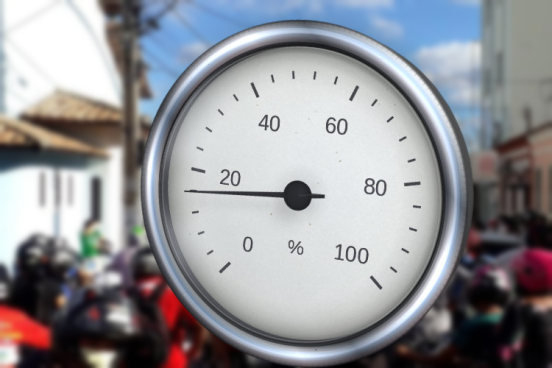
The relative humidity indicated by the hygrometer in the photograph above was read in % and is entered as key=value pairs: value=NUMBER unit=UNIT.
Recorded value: value=16 unit=%
